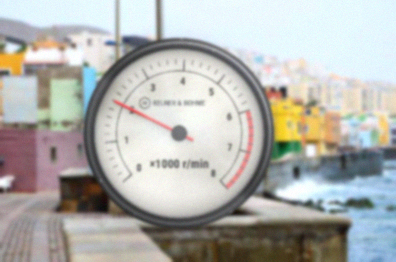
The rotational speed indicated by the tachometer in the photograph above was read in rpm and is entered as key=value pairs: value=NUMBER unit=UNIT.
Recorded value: value=2000 unit=rpm
